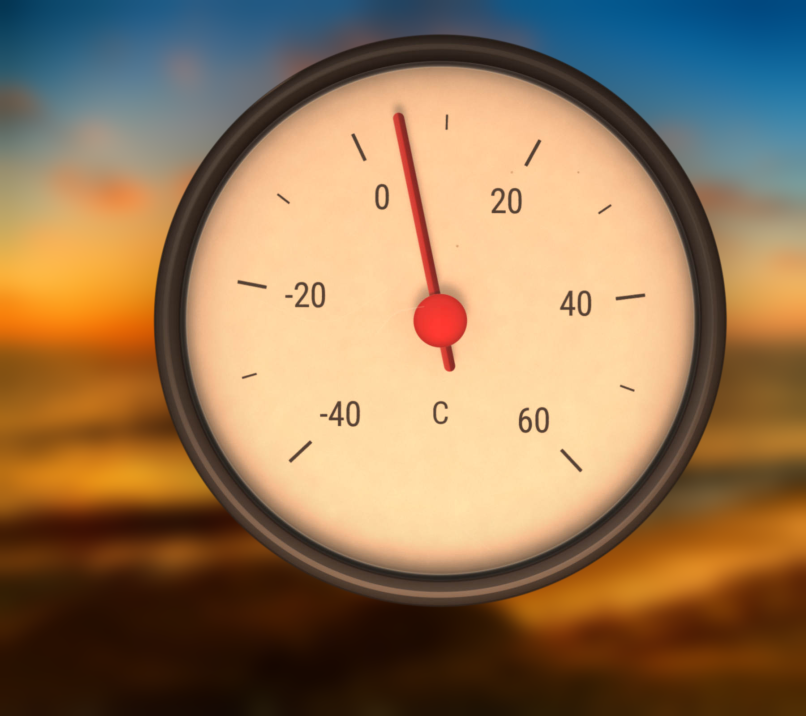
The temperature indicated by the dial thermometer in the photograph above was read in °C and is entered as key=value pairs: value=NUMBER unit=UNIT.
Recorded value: value=5 unit=°C
